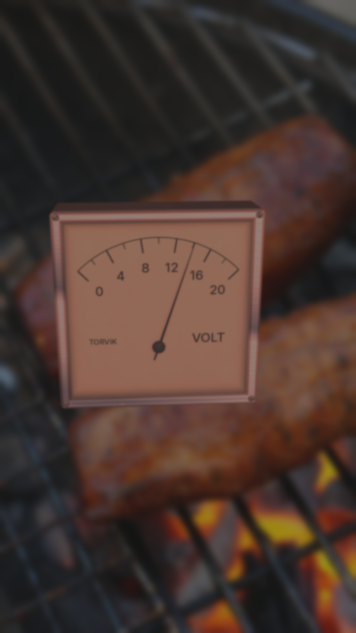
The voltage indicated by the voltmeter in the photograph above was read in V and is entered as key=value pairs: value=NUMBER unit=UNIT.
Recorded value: value=14 unit=V
